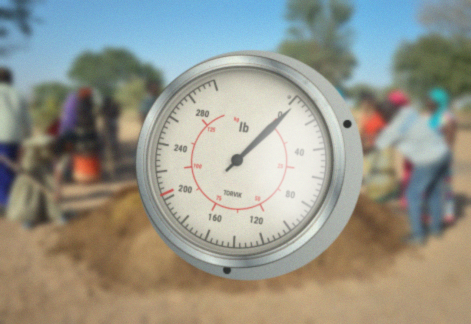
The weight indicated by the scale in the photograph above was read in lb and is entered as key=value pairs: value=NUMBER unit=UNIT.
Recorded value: value=4 unit=lb
